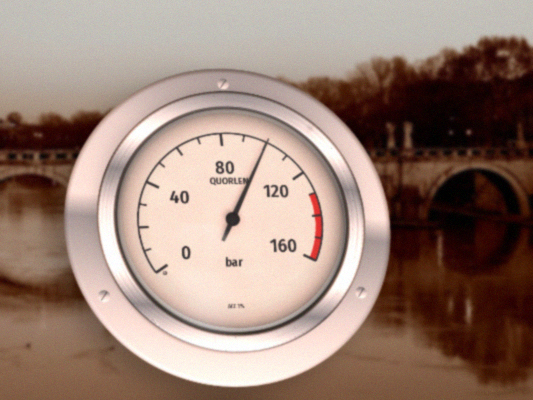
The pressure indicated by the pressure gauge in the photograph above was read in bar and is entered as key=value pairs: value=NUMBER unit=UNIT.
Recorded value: value=100 unit=bar
